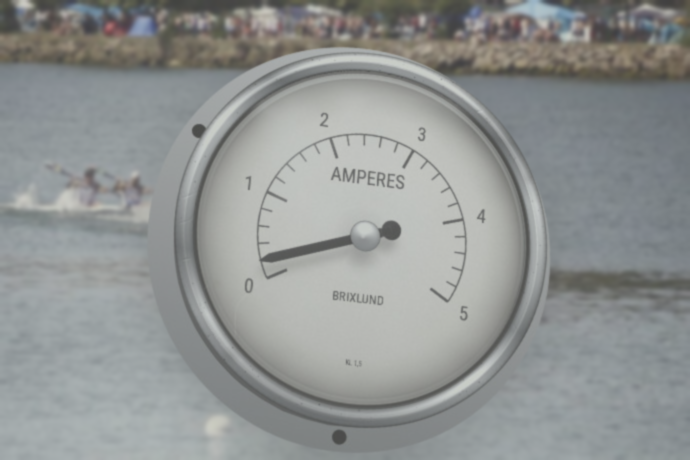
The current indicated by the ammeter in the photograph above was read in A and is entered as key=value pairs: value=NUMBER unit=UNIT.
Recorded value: value=0.2 unit=A
